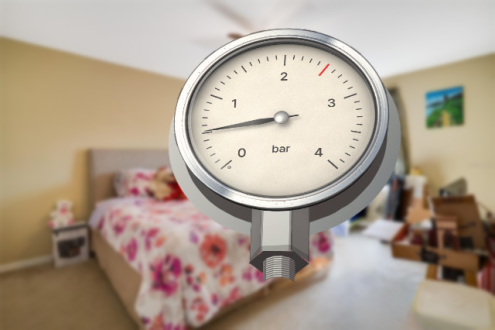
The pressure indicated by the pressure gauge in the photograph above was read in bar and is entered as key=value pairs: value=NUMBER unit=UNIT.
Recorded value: value=0.5 unit=bar
